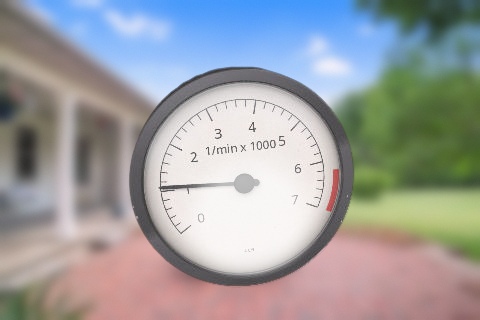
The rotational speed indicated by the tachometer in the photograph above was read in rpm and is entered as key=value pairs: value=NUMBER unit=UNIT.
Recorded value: value=1100 unit=rpm
